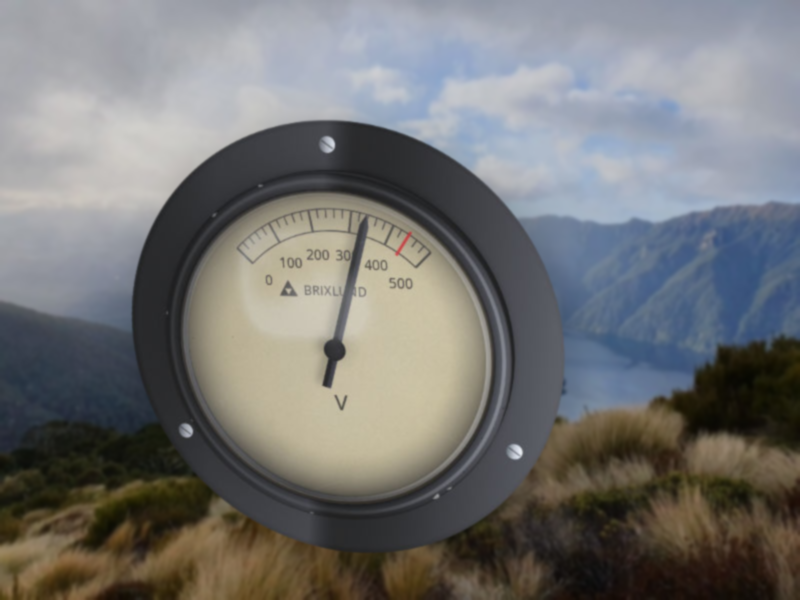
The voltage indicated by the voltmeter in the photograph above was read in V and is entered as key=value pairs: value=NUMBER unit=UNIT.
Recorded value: value=340 unit=V
